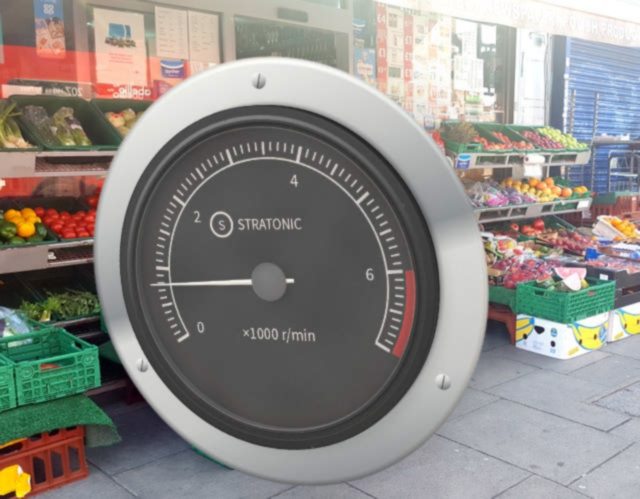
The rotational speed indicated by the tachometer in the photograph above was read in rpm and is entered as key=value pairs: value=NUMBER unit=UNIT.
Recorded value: value=800 unit=rpm
